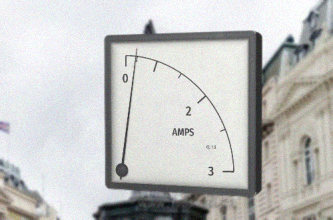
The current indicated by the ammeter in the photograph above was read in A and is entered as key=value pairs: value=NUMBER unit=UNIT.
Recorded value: value=0.5 unit=A
